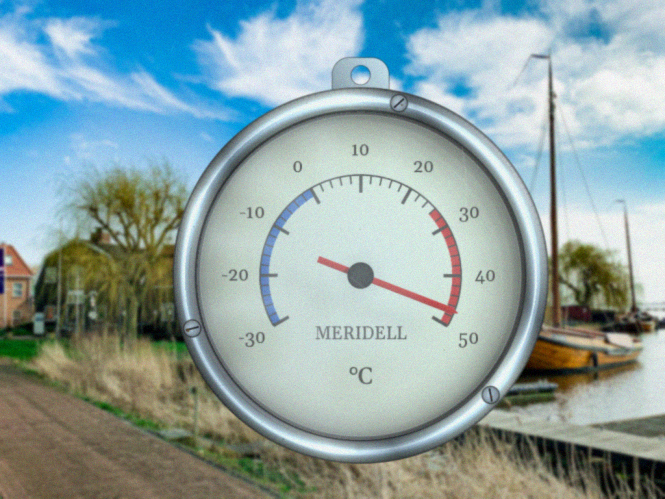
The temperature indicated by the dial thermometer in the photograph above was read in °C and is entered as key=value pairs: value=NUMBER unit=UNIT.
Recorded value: value=47 unit=°C
